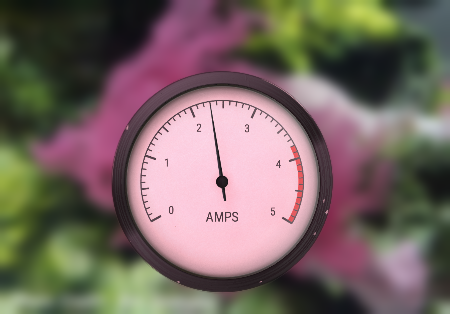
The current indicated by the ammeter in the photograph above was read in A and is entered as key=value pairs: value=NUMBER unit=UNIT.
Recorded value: value=2.3 unit=A
